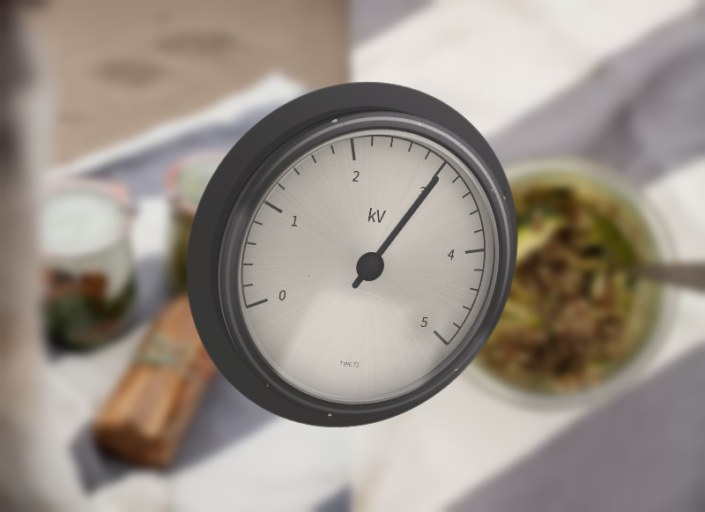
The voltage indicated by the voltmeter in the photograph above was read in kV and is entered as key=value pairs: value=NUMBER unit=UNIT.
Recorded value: value=3 unit=kV
